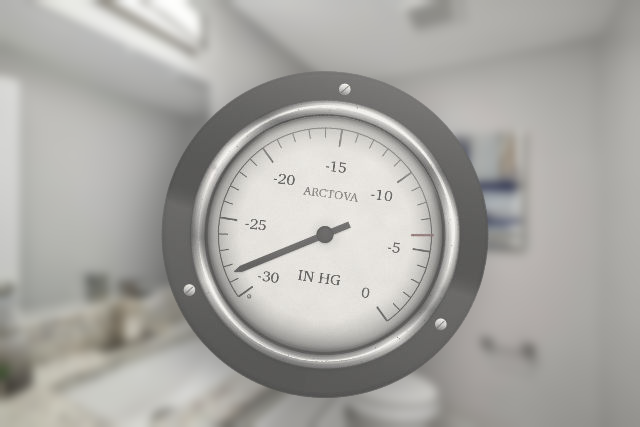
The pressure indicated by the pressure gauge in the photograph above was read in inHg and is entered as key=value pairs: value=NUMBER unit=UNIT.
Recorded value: value=-28.5 unit=inHg
